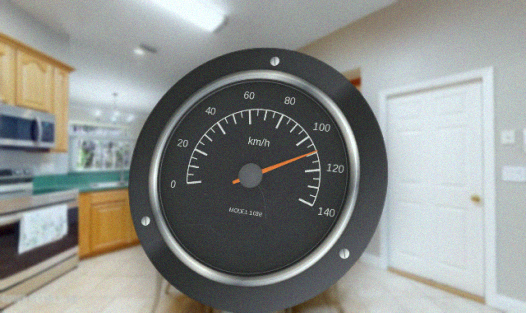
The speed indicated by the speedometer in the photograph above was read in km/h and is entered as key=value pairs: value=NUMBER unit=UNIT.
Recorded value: value=110 unit=km/h
